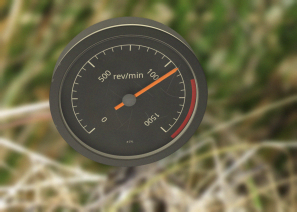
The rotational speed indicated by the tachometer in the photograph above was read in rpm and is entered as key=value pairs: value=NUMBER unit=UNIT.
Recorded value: value=1050 unit=rpm
